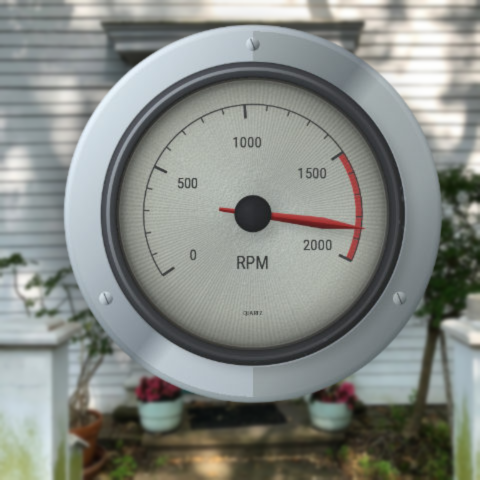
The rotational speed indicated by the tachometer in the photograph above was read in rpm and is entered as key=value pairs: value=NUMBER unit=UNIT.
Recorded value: value=1850 unit=rpm
